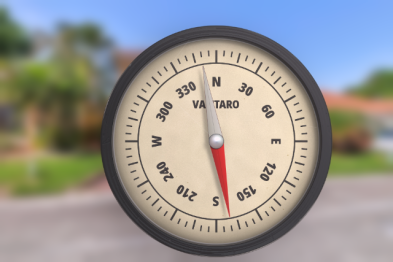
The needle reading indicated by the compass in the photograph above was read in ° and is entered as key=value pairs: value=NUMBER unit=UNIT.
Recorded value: value=170 unit=°
